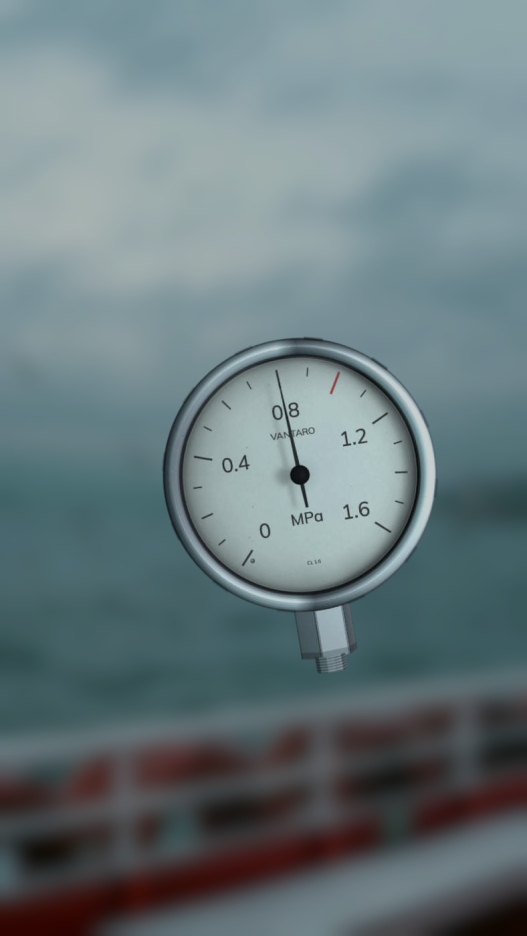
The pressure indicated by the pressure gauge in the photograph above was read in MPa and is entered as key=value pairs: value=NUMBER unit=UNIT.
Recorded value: value=0.8 unit=MPa
